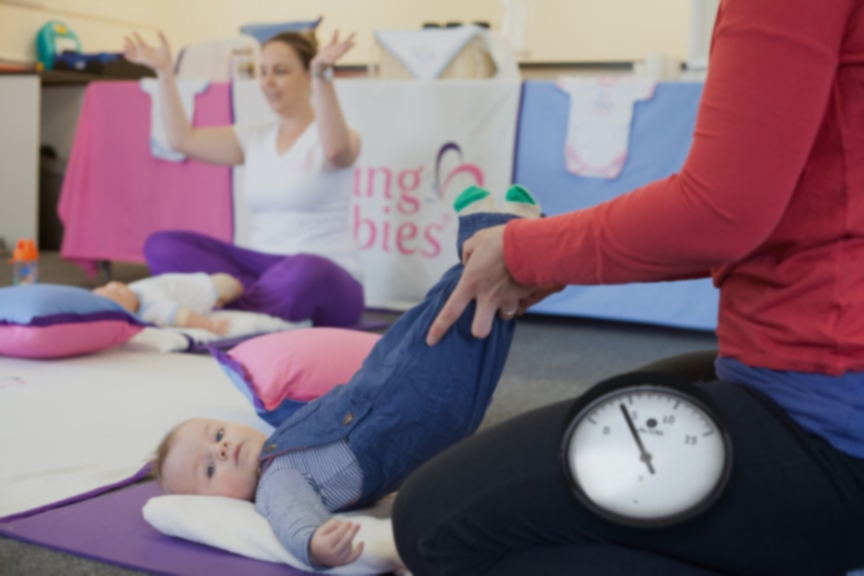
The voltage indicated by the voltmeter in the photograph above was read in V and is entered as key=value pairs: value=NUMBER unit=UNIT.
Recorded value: value=4 unit=V
